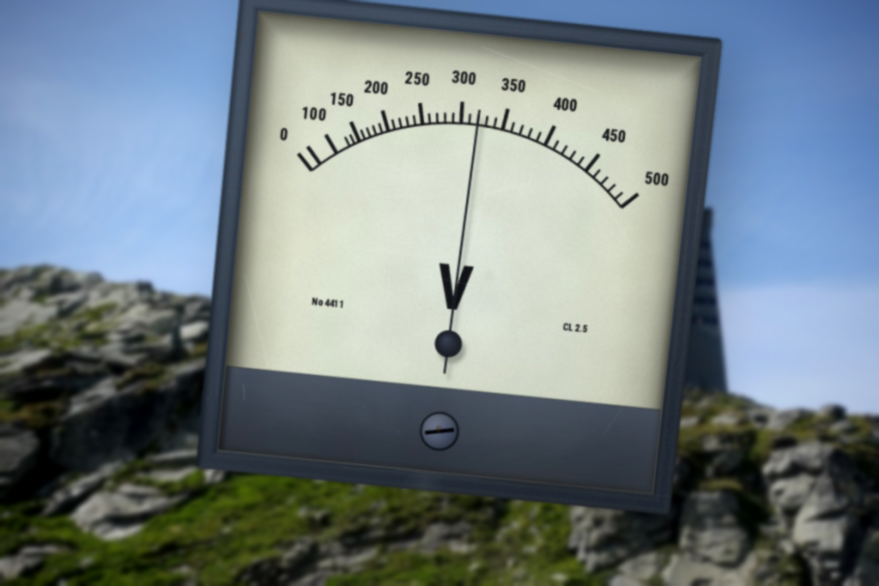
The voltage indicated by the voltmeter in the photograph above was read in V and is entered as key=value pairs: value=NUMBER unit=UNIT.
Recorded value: value=320 unit=V
